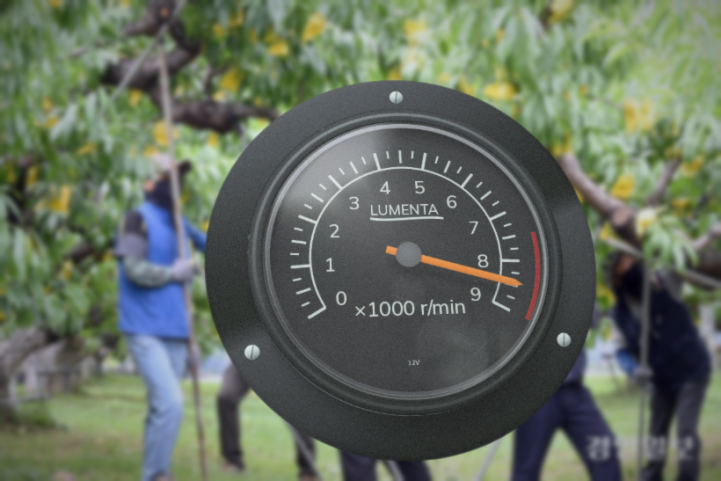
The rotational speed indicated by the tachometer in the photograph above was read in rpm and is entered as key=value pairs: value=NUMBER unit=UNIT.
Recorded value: value=8500 unit=rpm
